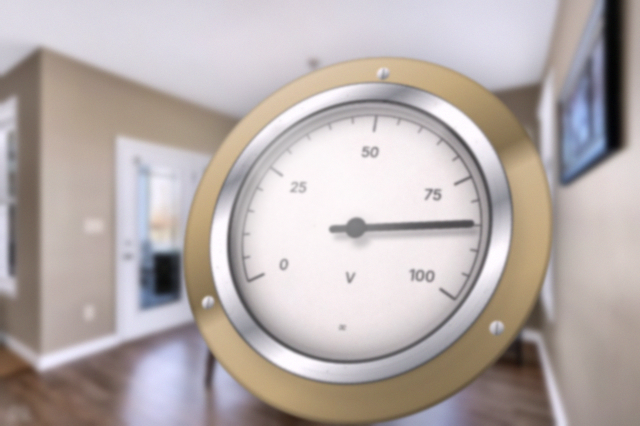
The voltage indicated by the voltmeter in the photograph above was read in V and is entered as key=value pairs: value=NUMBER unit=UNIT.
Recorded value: value=85 unit=V
